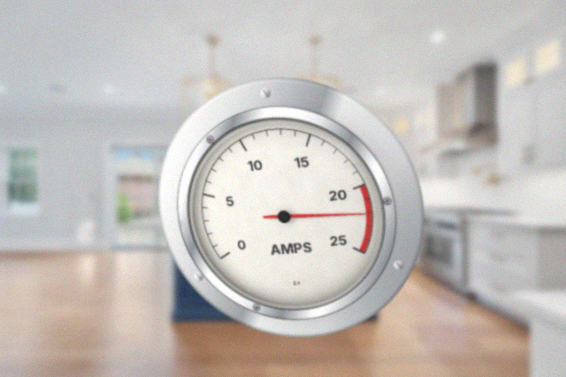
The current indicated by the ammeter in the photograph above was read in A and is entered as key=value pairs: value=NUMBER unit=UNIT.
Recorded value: value=22 unit=A
